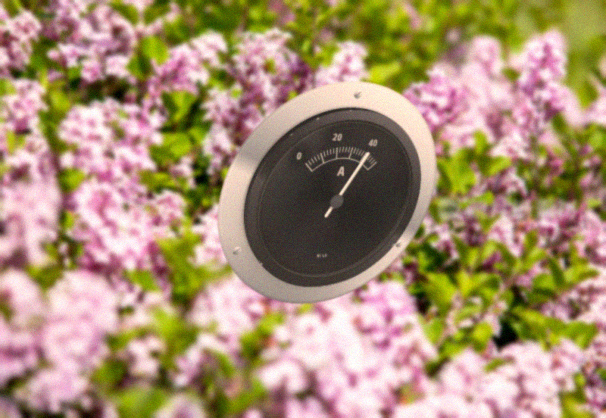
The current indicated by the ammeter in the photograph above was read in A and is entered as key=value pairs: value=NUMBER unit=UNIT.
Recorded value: value=40 unit=A
